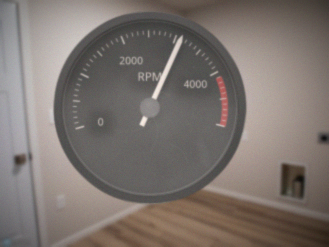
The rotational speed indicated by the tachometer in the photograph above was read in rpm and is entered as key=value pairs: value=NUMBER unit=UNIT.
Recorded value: value=3100 unit=rpm
